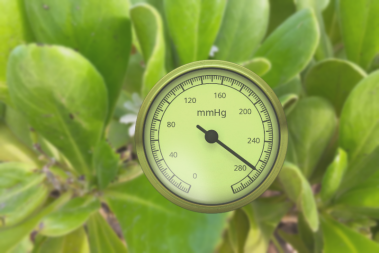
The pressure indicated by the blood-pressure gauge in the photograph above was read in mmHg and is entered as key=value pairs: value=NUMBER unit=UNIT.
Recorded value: value=270 unit=mmHg
